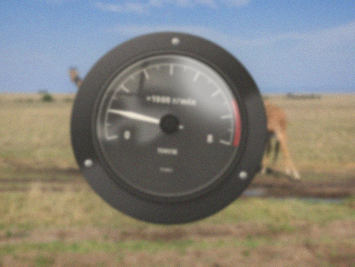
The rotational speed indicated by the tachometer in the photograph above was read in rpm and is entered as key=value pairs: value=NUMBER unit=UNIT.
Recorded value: value=1000 unit=rpm
